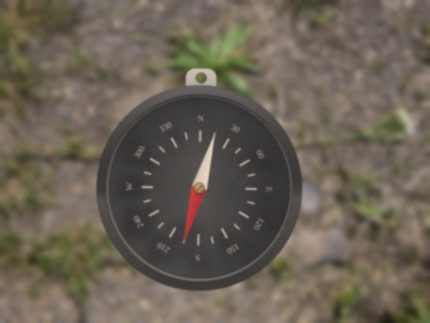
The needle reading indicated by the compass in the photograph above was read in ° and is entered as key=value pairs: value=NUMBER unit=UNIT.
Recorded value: value=195 unit=°
